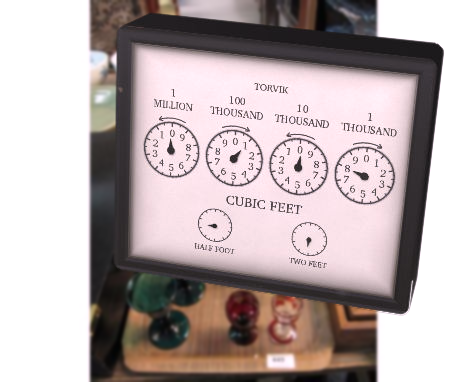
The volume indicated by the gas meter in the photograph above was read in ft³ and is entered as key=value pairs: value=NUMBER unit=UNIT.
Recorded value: value=9800 unit=ft³
